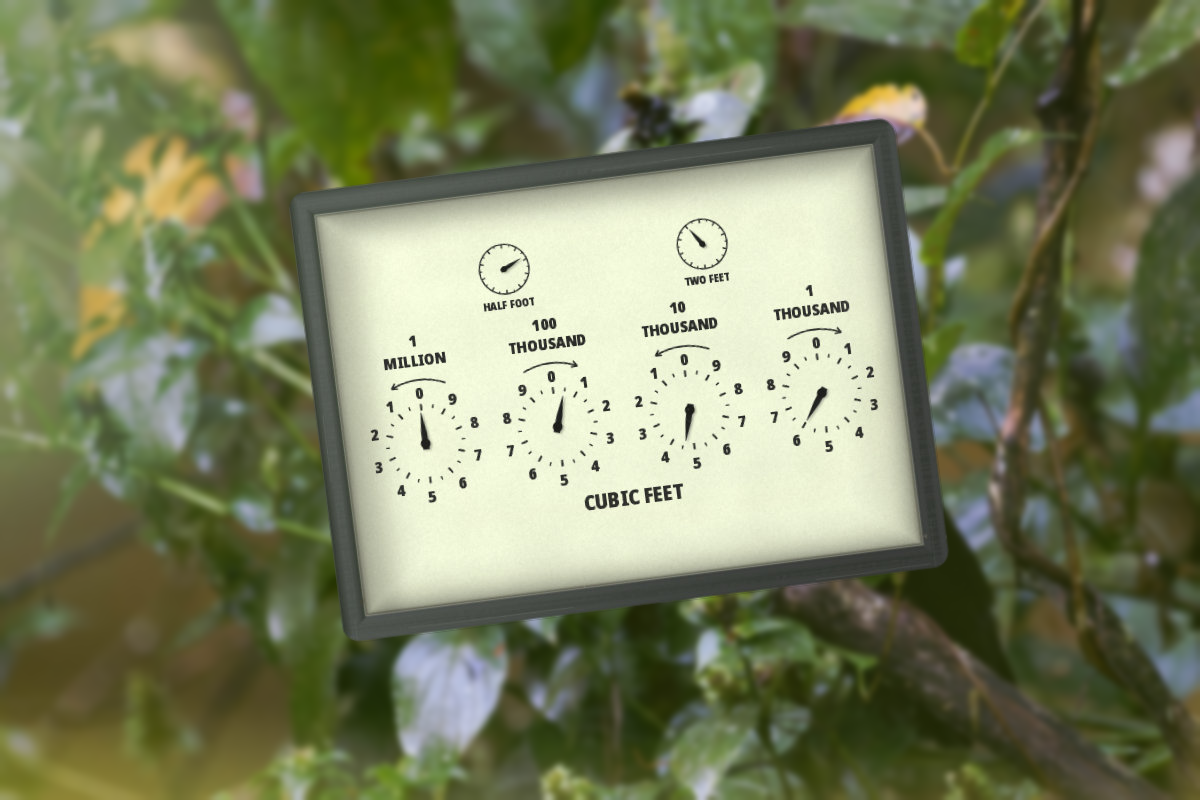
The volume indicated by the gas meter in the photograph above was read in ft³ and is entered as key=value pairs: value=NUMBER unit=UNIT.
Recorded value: value=4600 unit=ft³
